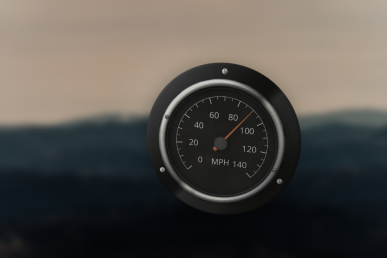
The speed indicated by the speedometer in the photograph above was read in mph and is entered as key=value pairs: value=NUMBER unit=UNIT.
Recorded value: value=90 unit=mph
